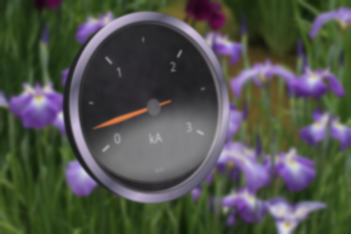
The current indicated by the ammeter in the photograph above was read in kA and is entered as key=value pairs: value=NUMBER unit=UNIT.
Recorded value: value=0.25 unit=kA
